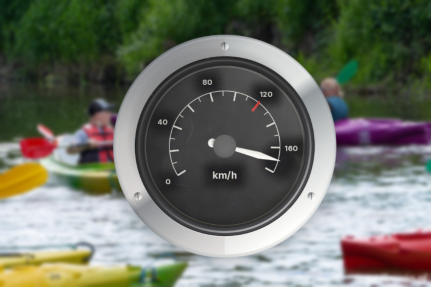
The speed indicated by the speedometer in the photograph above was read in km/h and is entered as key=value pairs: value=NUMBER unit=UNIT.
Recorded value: value=170 unit=km/h
